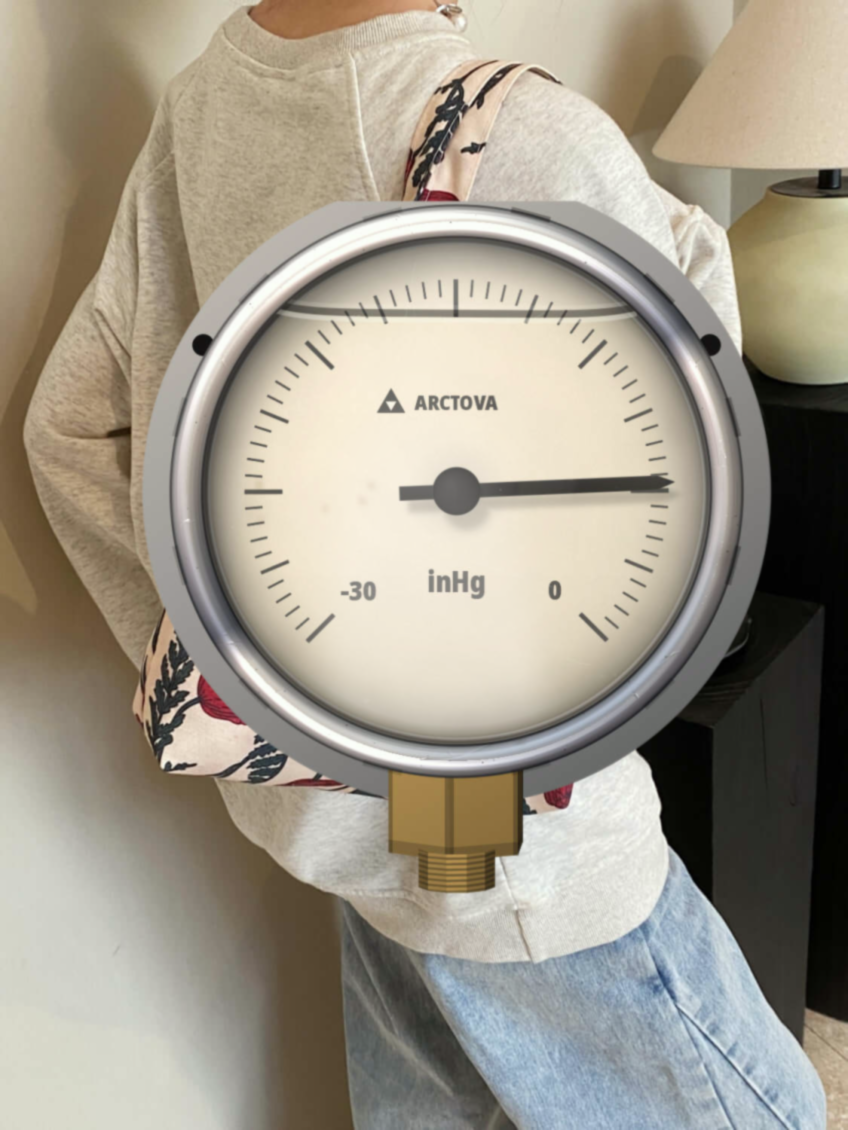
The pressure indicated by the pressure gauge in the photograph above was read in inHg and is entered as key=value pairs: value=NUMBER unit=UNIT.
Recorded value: value=-5.25 unit=inHg
